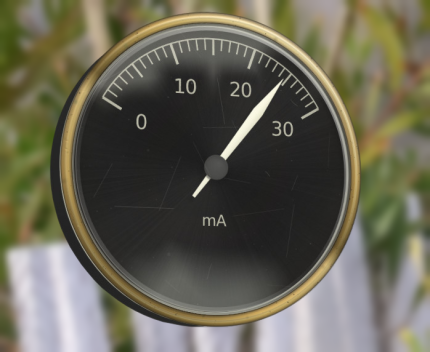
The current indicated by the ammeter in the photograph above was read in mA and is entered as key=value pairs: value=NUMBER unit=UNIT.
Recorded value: value=24.5 unit=mA
